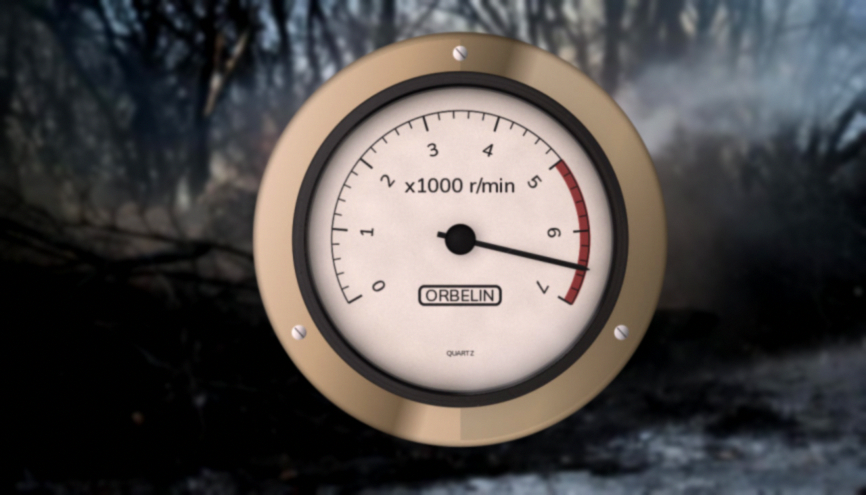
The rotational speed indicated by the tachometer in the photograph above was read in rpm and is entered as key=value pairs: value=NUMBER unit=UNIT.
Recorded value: value=6500 unit=rpm
